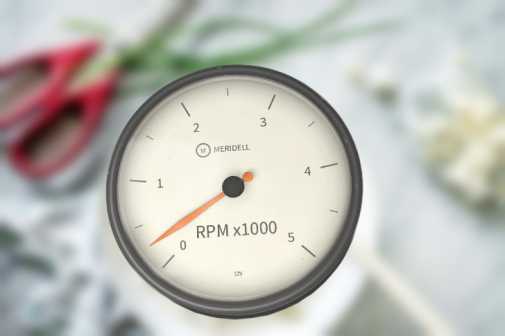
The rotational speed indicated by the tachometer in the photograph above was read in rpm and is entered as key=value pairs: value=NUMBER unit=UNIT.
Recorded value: value=250 unit=rpm
